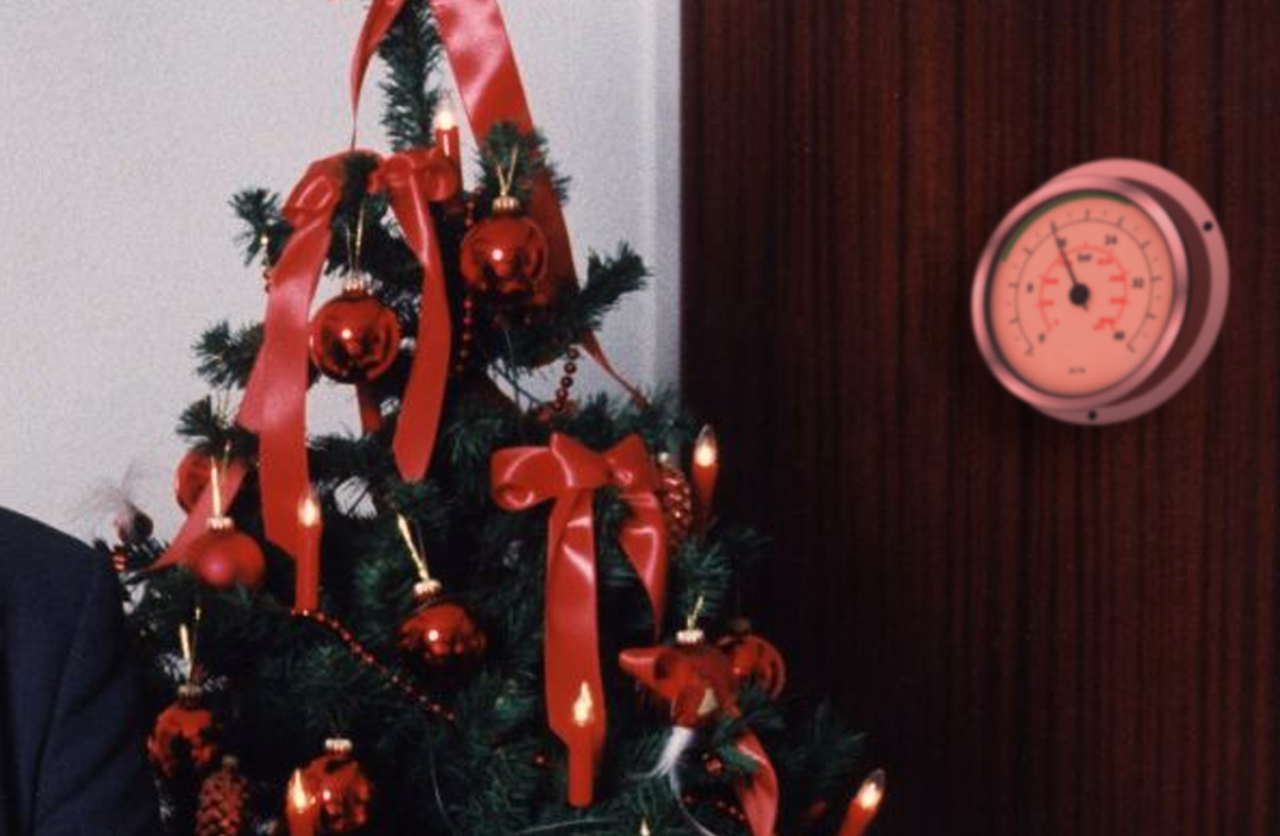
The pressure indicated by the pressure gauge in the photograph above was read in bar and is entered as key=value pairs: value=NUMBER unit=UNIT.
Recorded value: value=16 unit=bar
